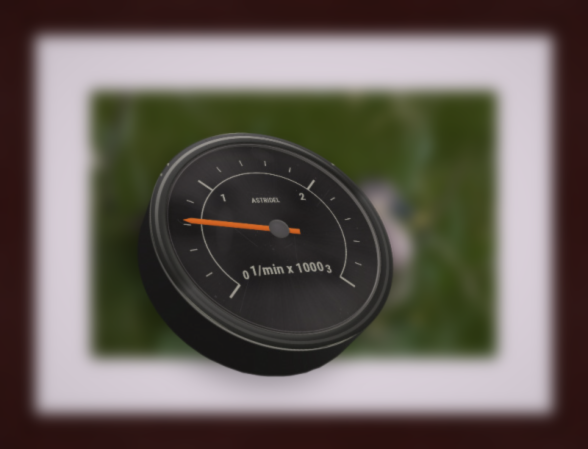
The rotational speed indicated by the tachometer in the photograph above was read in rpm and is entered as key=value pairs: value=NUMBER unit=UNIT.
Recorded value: value=600 unit=rpm
